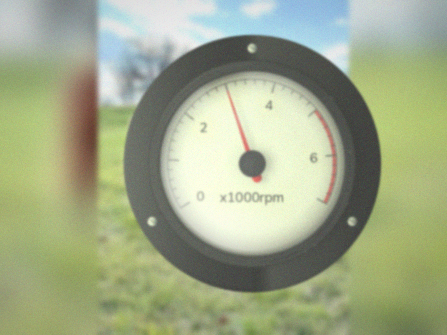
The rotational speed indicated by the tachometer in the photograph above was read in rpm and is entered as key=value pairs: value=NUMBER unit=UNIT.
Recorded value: value=3000 unit=rpm
